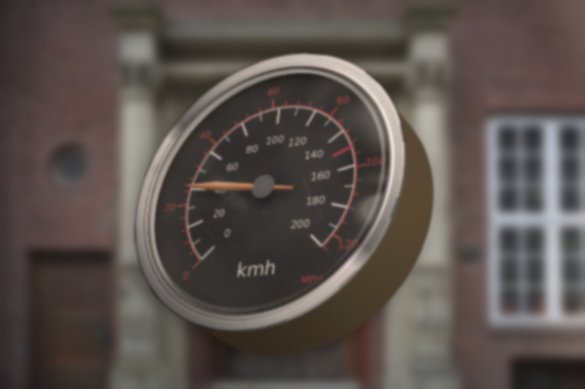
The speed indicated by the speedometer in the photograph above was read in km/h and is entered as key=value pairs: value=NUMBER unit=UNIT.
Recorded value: value=40 unit=km/h
